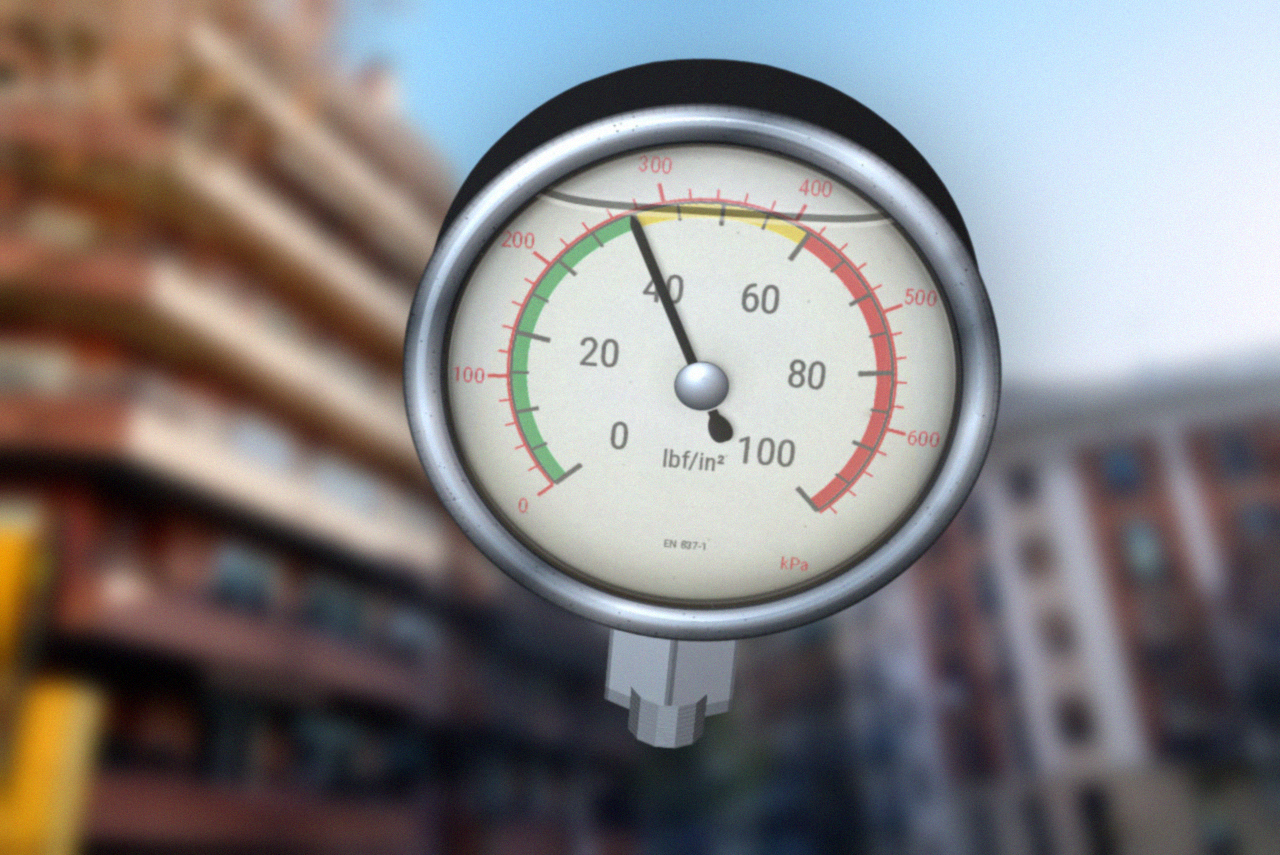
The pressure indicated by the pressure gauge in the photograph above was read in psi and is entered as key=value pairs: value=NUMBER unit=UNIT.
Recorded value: value=40 unit=psi
